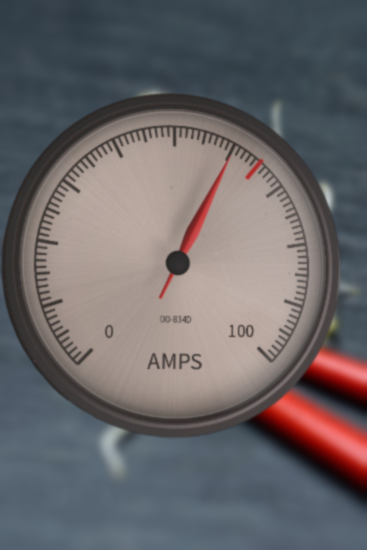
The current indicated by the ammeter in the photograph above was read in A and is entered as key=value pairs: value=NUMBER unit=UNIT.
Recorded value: value=60 unit=A
